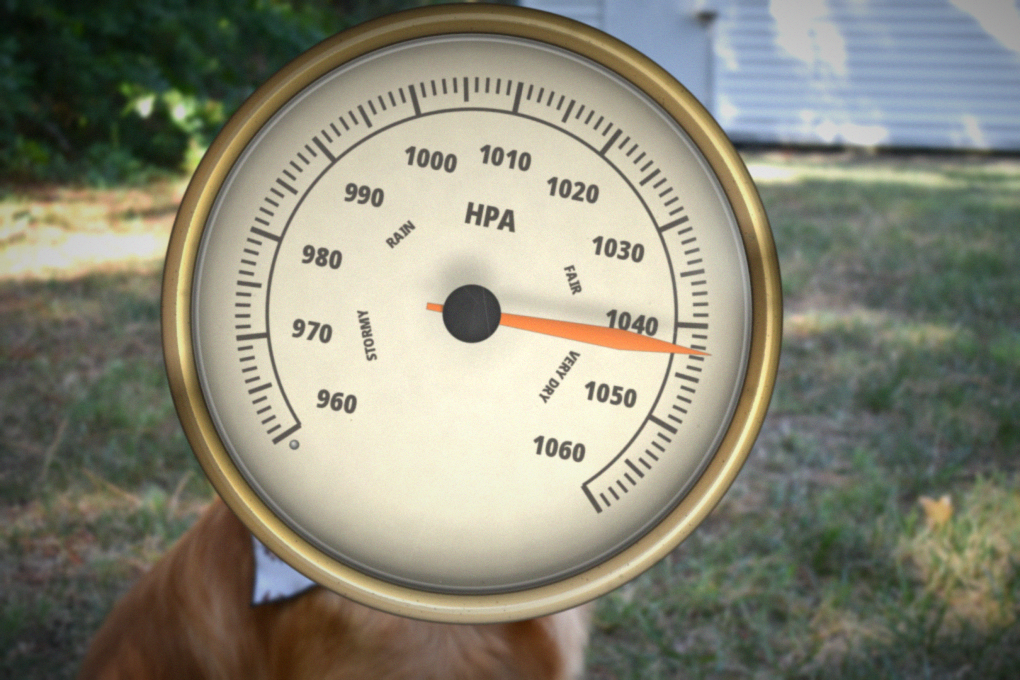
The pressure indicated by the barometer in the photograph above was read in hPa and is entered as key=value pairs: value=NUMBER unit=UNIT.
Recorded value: value=1042.5 unit=hPa
